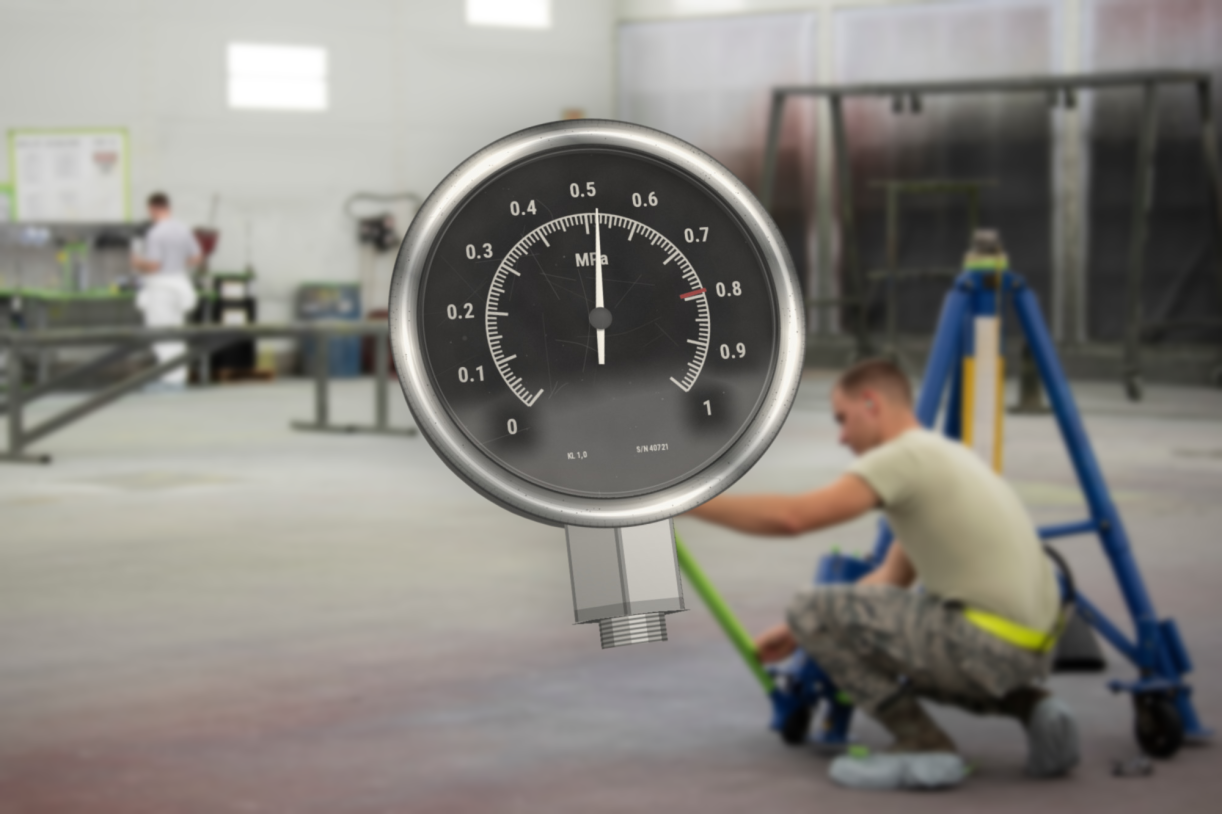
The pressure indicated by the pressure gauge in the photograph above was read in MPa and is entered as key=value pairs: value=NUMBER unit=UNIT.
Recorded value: value=0.52 unit=MPa
